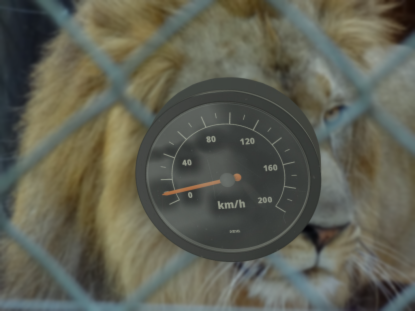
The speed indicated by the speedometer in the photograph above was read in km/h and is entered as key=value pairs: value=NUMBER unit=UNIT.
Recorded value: value=10 unit=km/h
